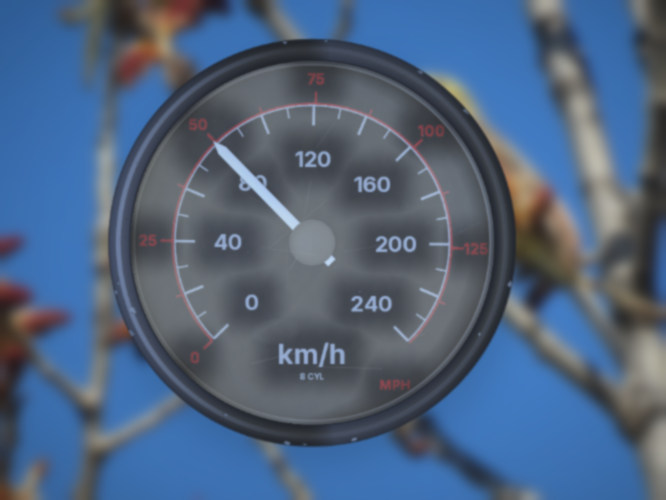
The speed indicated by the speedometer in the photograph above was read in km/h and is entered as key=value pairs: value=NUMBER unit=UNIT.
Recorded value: value=80 unit=km/h
